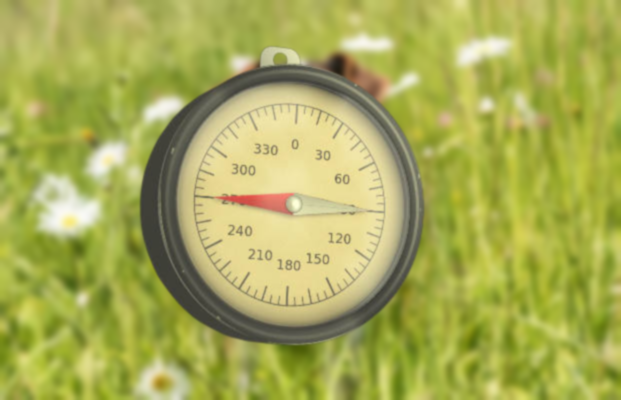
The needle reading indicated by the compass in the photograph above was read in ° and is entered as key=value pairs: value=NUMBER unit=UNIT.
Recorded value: value=270 unit=°
